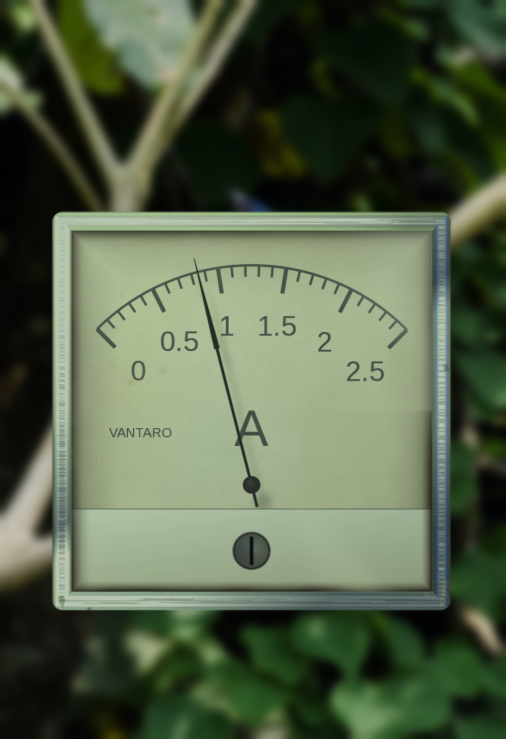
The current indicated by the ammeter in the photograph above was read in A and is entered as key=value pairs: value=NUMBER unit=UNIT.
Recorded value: value=0.85 unit=A
